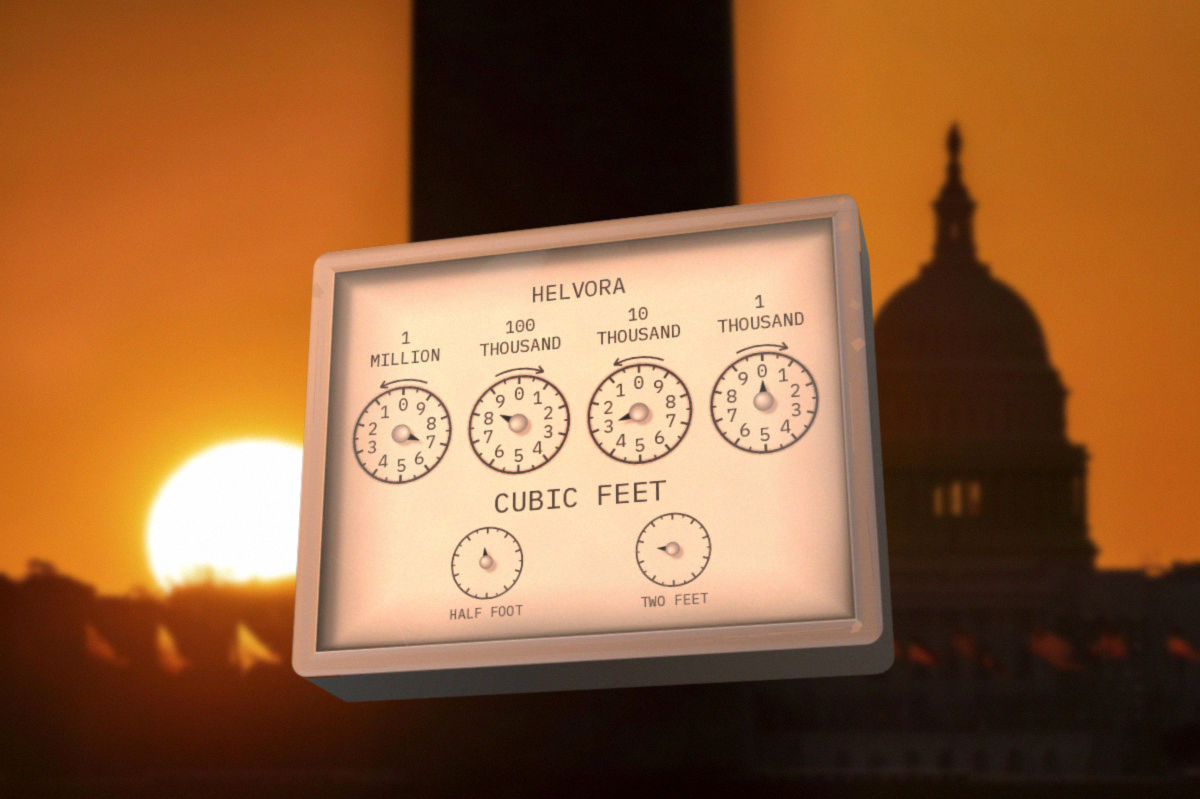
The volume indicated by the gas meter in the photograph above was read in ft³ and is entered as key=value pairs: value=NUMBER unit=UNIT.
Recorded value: value=683000 unit=ft³
